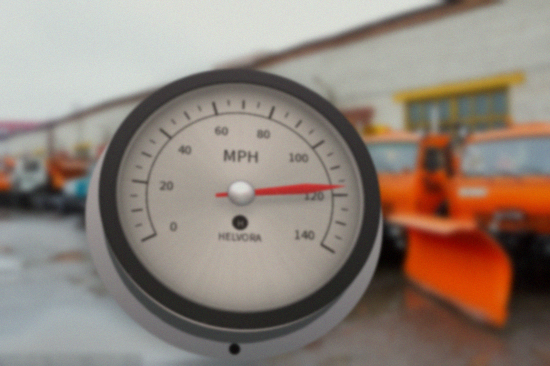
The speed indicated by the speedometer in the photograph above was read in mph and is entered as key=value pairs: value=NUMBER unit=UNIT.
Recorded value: value=117.5 unit=mph
